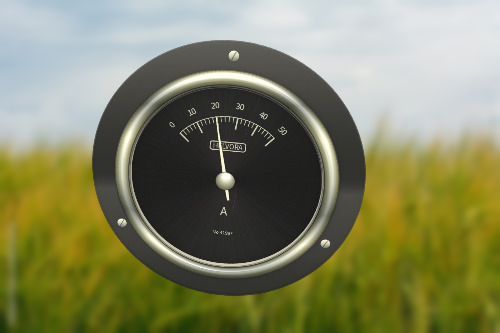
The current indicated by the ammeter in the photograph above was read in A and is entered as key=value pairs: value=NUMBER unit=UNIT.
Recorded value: value=20 unit=A
